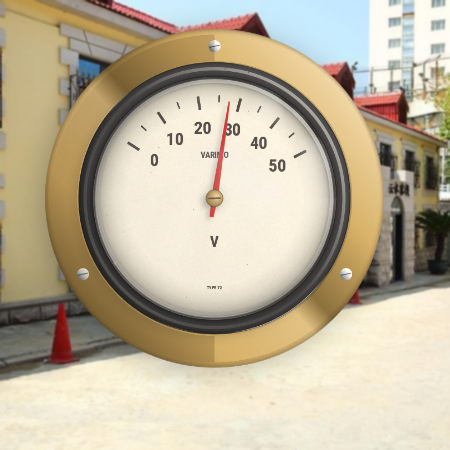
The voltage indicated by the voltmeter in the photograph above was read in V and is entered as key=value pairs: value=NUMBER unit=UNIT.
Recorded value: value=27.5 unit=V
